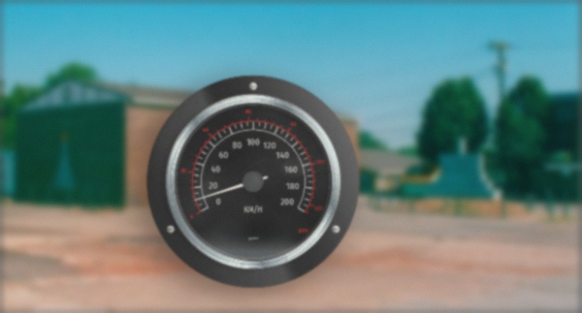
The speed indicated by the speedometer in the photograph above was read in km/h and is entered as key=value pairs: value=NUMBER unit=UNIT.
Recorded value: value=10 unit=km/h
